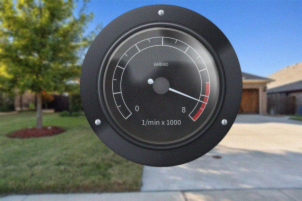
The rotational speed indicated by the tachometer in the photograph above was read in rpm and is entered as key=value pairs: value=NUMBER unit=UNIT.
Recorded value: value=7250 unit=rpm
